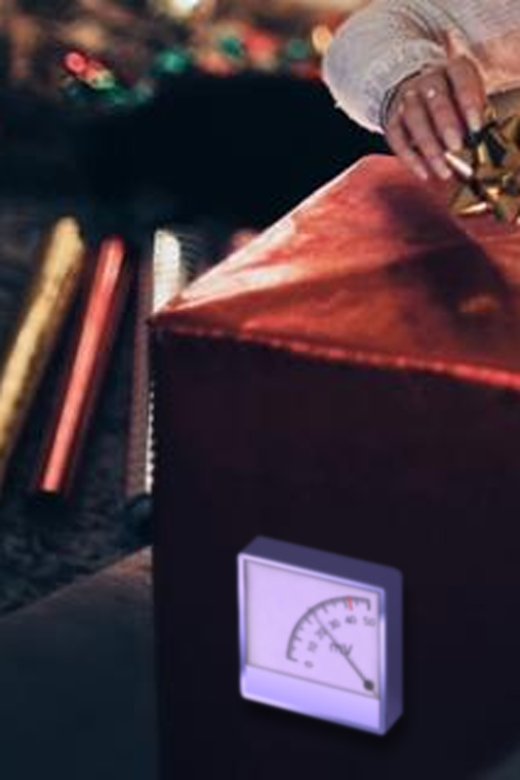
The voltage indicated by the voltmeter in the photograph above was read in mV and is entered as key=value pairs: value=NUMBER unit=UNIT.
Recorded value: value=25 unit=mV
